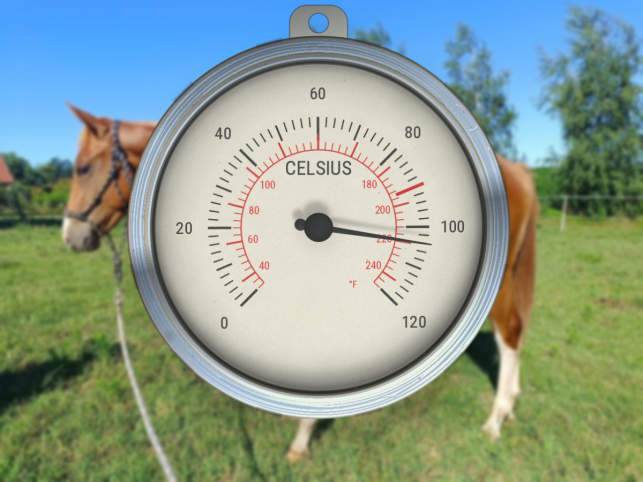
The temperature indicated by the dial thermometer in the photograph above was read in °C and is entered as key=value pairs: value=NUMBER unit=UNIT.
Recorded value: value=104 unit=°C
